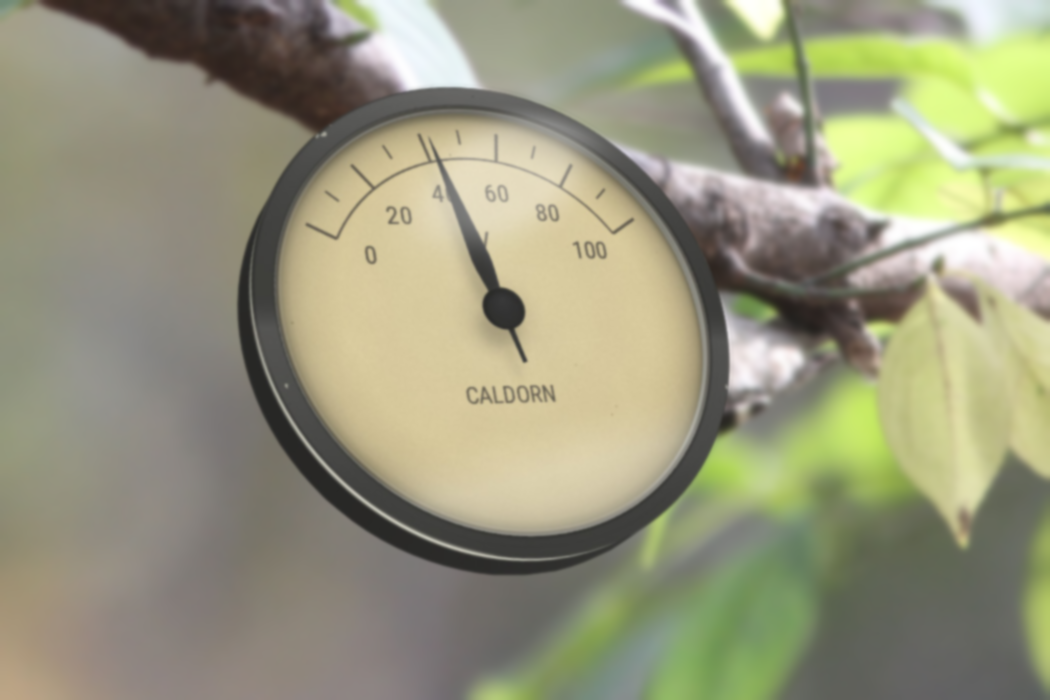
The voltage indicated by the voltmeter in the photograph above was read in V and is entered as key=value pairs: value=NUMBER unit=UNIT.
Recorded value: value=40 unit=V
